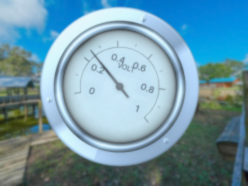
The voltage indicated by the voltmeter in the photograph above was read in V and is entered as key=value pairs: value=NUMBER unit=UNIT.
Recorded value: value=0.25 unit=V
